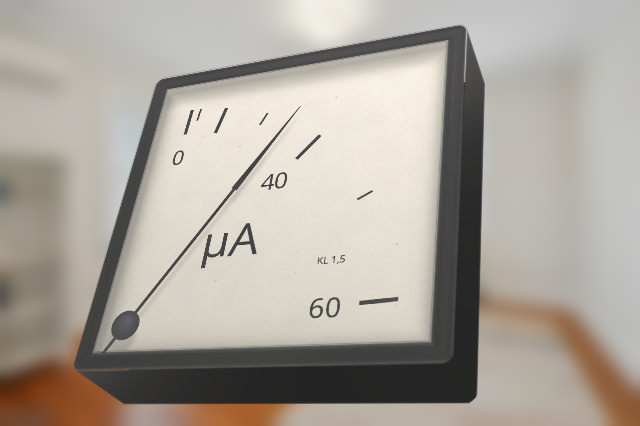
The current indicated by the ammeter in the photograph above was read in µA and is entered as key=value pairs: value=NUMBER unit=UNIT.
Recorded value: value=35 unit=µA
